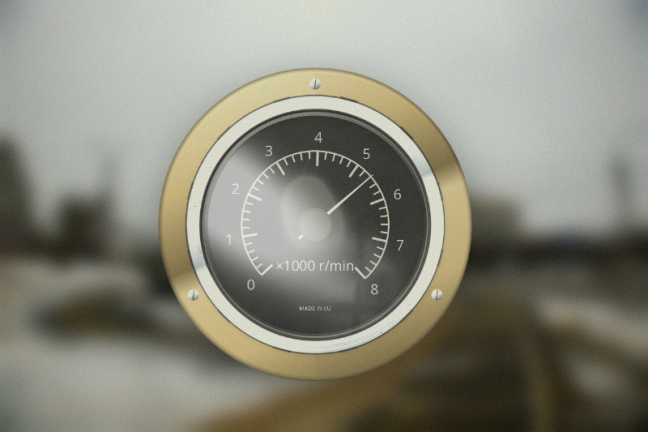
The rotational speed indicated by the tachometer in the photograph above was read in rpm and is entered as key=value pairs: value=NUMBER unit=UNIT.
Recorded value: value=5400 unit=rpm
